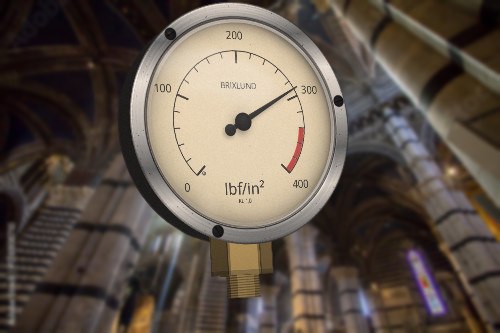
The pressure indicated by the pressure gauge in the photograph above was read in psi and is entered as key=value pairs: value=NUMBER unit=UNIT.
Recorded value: value=290 unit=psi
